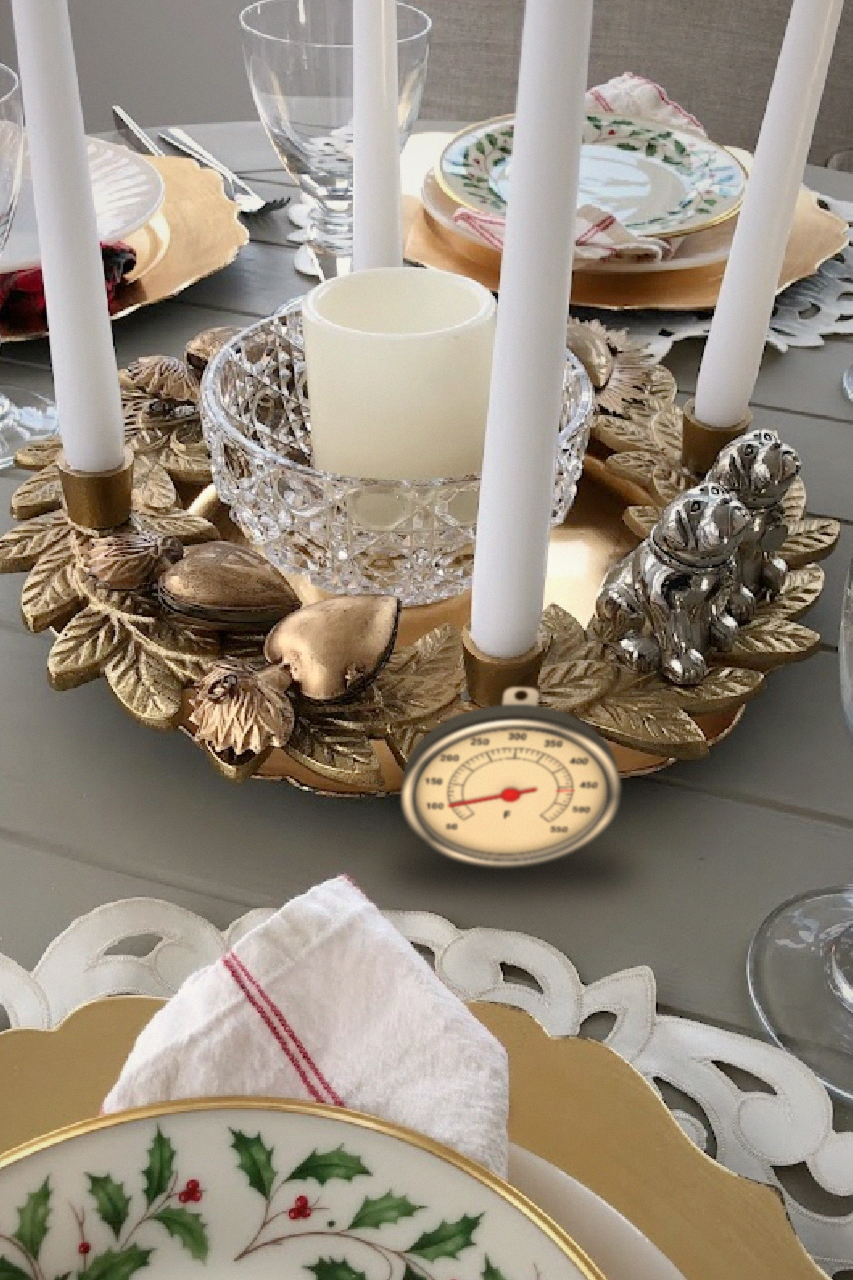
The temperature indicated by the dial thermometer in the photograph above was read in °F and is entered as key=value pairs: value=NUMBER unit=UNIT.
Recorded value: value=100 unit=°F
